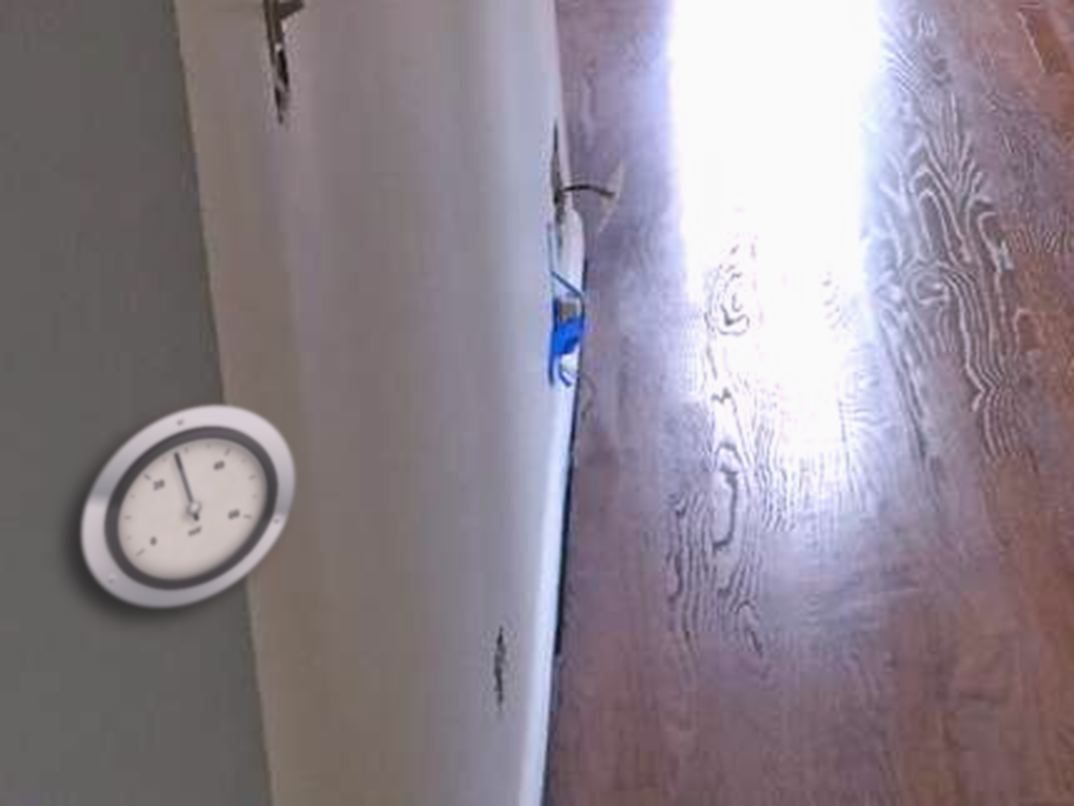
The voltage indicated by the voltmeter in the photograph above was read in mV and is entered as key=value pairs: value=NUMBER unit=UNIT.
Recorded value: value=27.5 unit=mV
